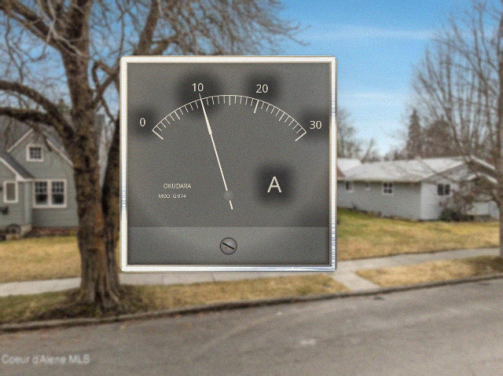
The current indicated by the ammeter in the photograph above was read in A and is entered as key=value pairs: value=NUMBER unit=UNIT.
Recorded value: value=10 unit=A
